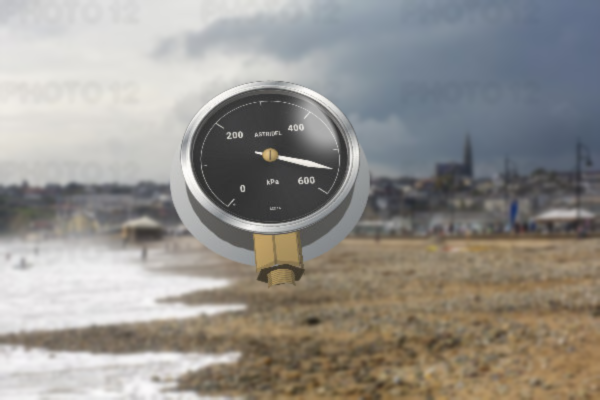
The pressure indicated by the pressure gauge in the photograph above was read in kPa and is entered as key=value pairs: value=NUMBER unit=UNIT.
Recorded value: value=550 unit=kPa
